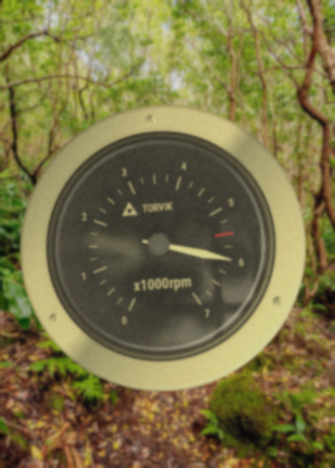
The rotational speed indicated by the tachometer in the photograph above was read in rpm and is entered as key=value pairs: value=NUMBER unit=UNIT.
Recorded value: value=6000 unit=rpm
